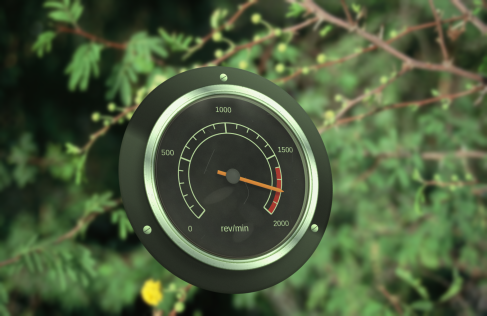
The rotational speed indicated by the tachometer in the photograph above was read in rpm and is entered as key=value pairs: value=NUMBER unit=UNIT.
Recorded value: value=1800 unit=rpm
